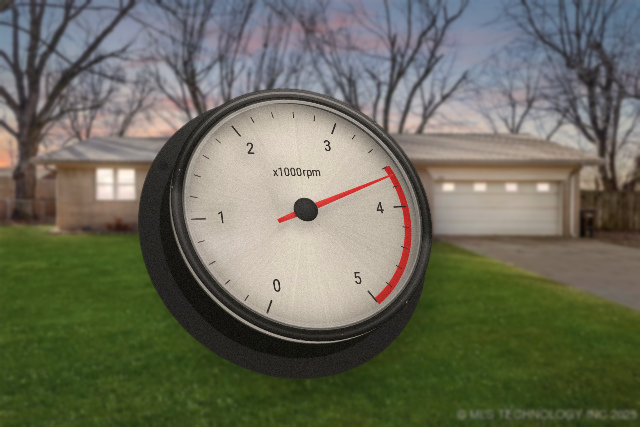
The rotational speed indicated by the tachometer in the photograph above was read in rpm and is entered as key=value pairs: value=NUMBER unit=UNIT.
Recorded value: value=3700 unit=rpm
